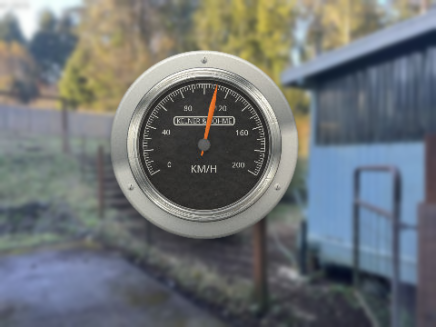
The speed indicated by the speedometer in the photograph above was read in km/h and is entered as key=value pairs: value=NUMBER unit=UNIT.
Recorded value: value=110 unit=km/h
